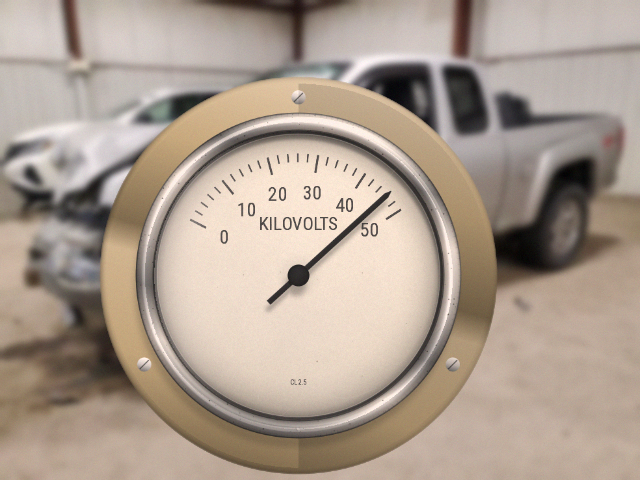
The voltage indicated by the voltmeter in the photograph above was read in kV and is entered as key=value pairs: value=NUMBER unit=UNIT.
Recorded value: value=46 unit=kV
